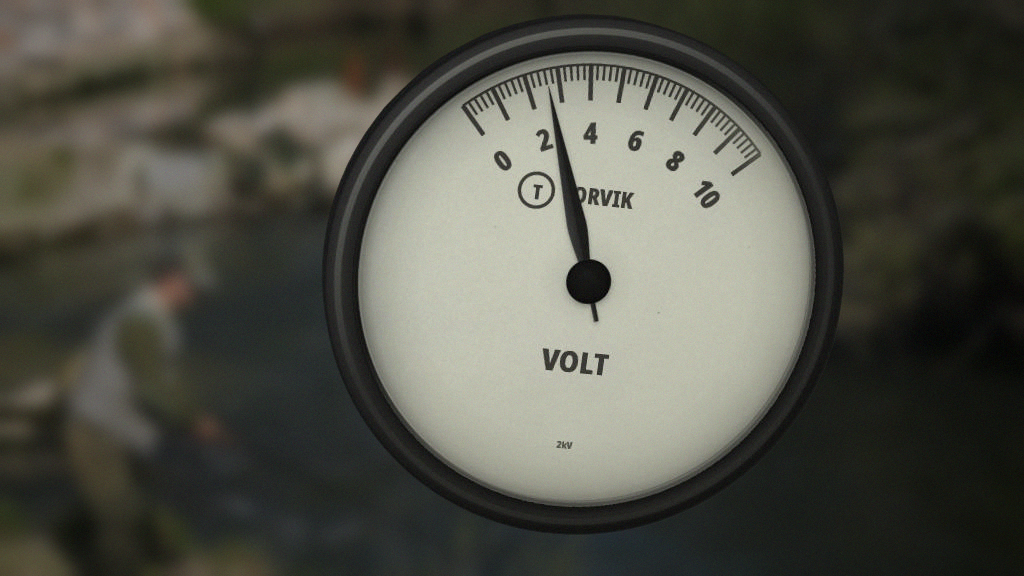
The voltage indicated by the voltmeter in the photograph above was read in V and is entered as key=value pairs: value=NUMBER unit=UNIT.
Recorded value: value=2.6 unit=V
